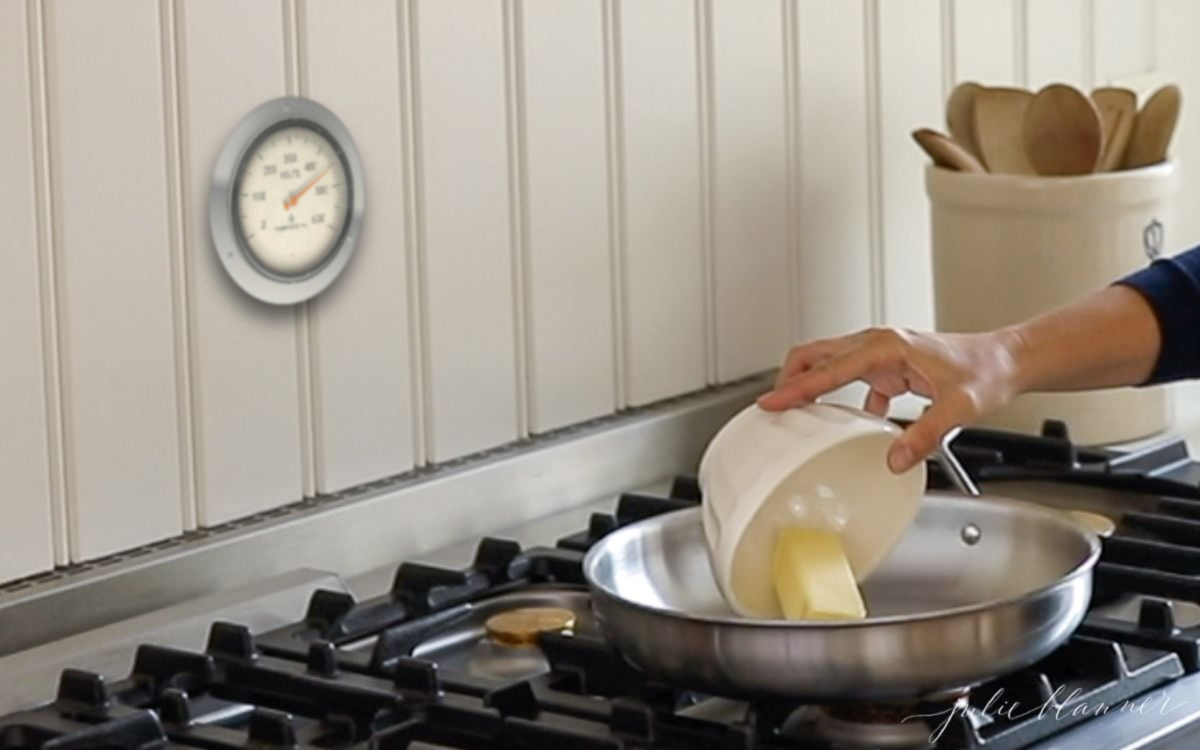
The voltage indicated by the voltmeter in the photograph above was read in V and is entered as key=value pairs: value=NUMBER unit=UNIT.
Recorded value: value=450 unit=V
